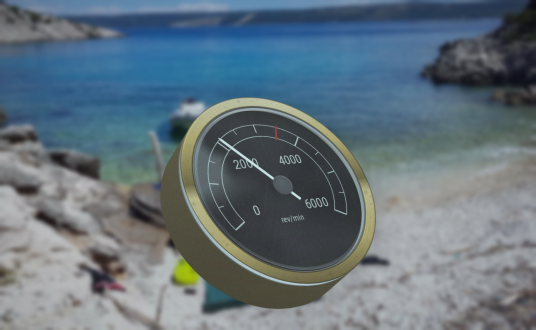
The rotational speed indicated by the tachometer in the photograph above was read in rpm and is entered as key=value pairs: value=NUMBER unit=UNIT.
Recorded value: value=2000 unit=rpm
